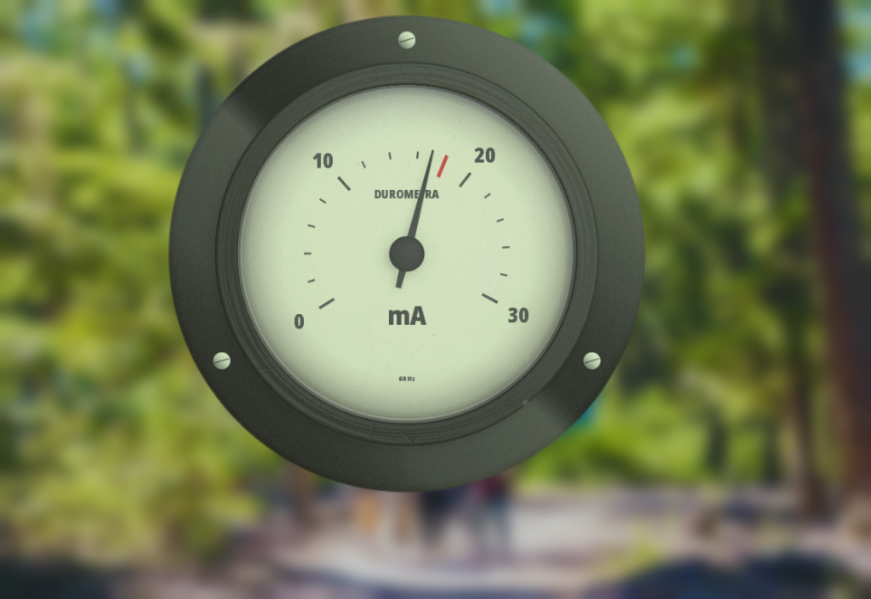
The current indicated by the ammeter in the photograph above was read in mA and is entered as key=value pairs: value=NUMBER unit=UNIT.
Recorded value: value=17 unit=mA
